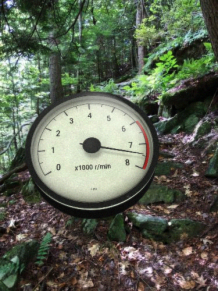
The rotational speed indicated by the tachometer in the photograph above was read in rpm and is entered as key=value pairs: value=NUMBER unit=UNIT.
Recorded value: value=7500 unit=rpm
